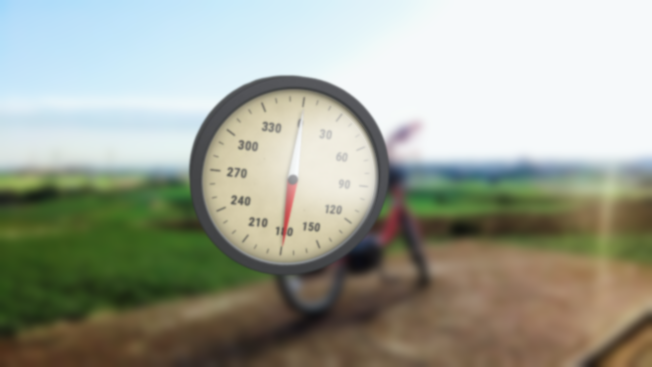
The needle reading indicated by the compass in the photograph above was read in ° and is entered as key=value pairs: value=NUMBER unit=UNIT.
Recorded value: value=180 unit=°
